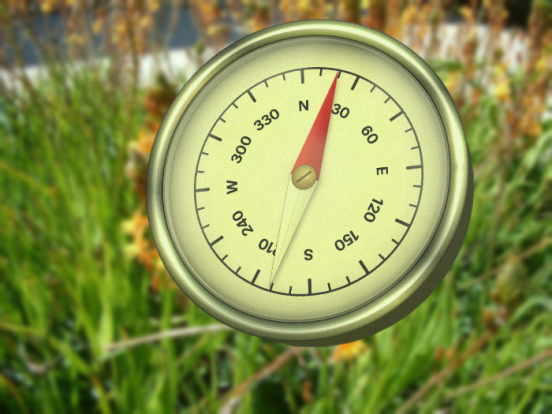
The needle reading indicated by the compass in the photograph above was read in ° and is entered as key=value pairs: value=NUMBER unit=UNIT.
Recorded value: value=20 unit=°
